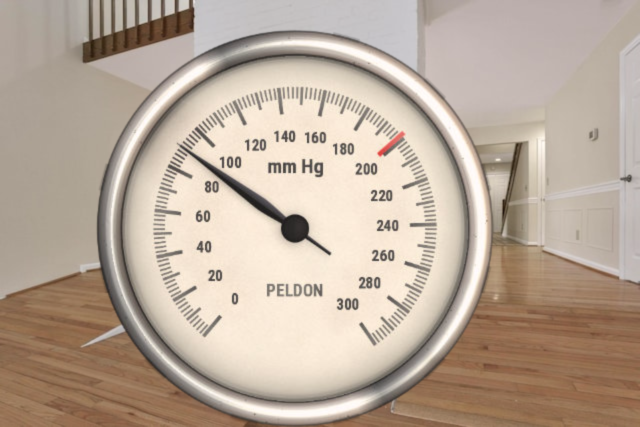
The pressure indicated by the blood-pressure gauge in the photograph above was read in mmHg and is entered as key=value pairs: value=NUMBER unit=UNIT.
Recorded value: value=90 unit=mmHg
